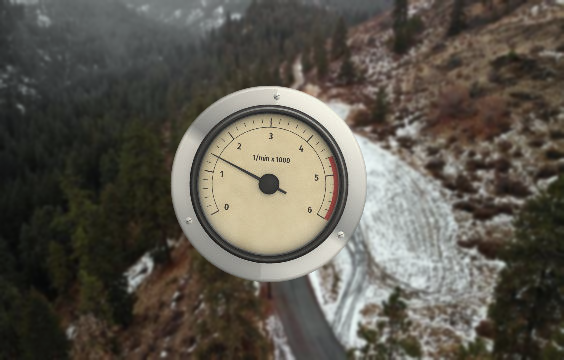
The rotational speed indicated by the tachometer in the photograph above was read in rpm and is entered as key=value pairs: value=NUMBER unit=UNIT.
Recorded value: value=1400 unit=rpm
